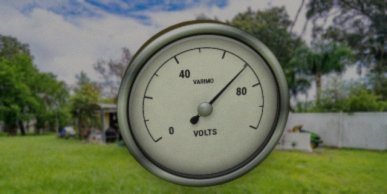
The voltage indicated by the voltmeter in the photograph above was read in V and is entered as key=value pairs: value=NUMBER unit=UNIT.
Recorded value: value=70 unit=V
